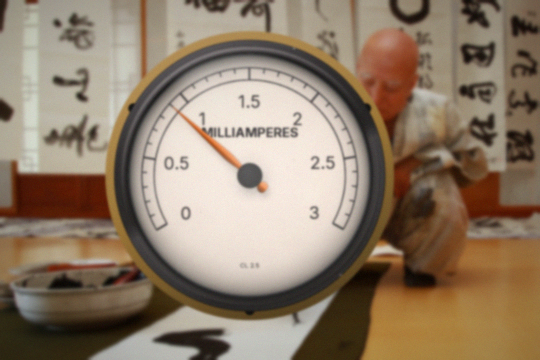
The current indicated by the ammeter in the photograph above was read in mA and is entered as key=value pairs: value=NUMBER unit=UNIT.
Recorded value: value=0.9 unit=mA
